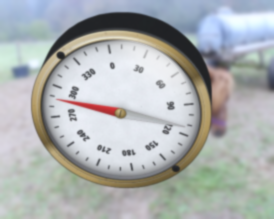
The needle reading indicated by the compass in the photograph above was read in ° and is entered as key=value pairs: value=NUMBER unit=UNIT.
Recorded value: value=290 unit=°
